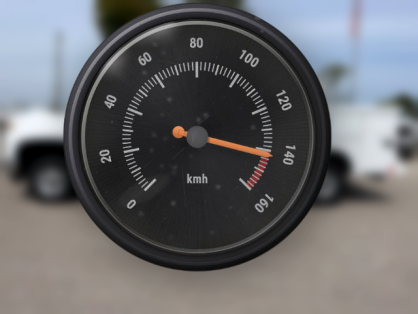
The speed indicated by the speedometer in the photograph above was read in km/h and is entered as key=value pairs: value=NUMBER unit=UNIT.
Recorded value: value=142 unit=km/h
